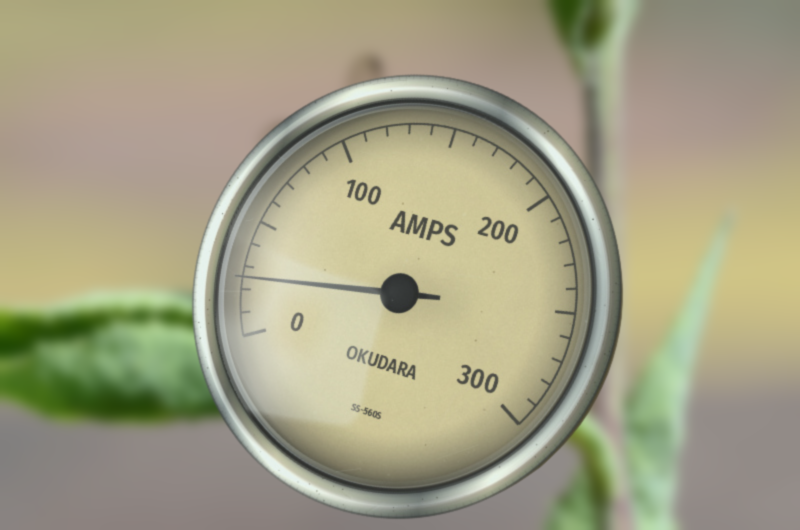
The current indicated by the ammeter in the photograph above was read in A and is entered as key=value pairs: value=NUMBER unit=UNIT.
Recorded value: value=25 unit=A
